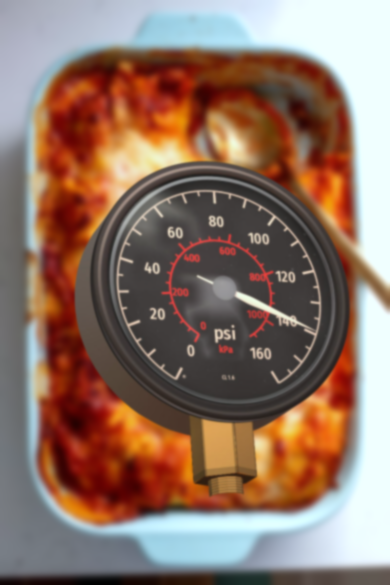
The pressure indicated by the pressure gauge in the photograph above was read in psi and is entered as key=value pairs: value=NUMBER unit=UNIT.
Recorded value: value=140 unit=psi
